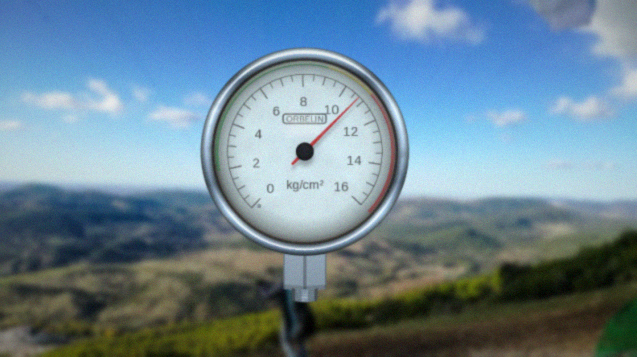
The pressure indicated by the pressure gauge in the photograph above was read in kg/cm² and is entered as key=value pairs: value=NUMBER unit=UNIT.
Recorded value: value=10.75 unit=kg/cm²
